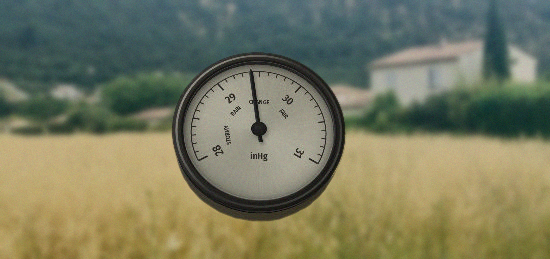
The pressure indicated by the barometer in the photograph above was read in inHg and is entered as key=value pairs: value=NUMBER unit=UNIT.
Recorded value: value=29.4 unit=inHg
